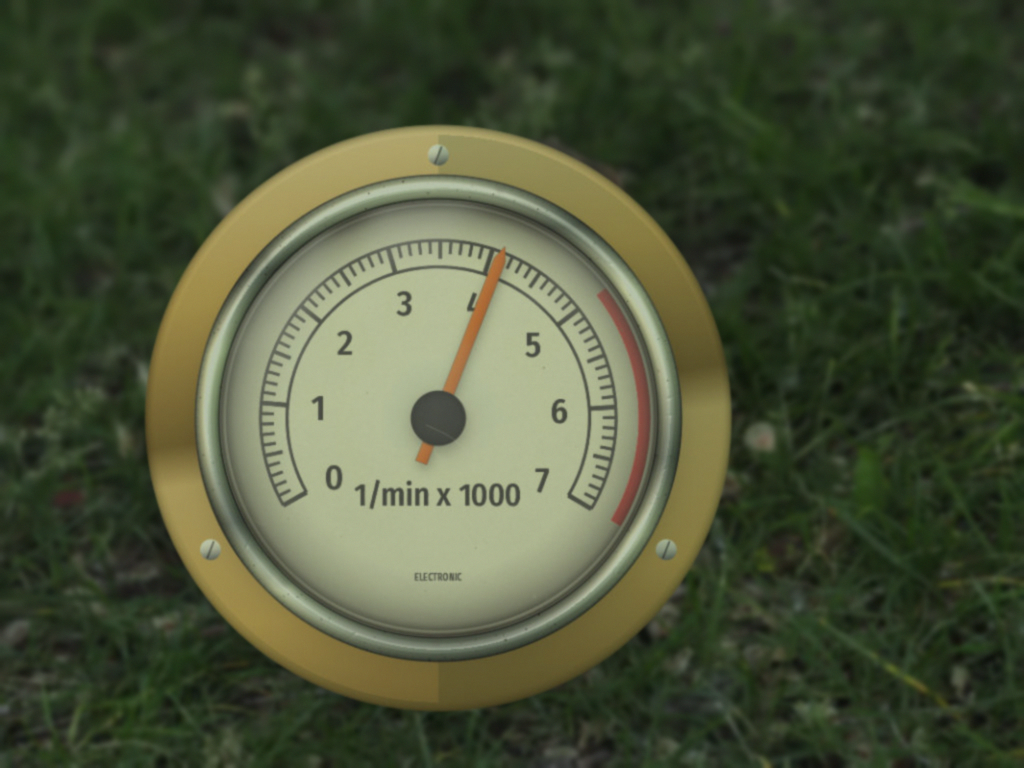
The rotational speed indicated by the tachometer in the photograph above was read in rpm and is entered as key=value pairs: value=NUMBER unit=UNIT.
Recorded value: value=4100 unit=rpm
